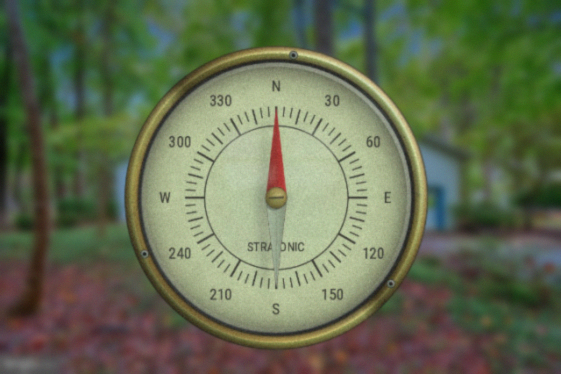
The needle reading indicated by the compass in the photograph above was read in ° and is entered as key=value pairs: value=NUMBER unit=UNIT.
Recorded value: value=0 unit=°
